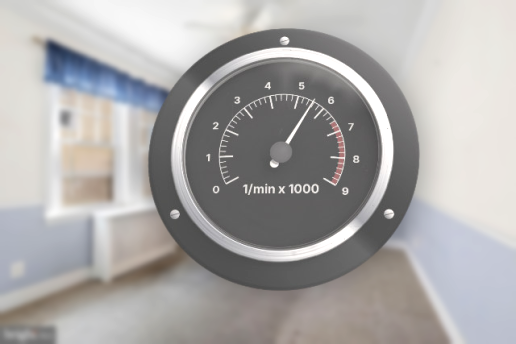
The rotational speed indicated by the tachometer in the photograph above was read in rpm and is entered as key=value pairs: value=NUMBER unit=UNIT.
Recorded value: value=5600 unit=rpm
